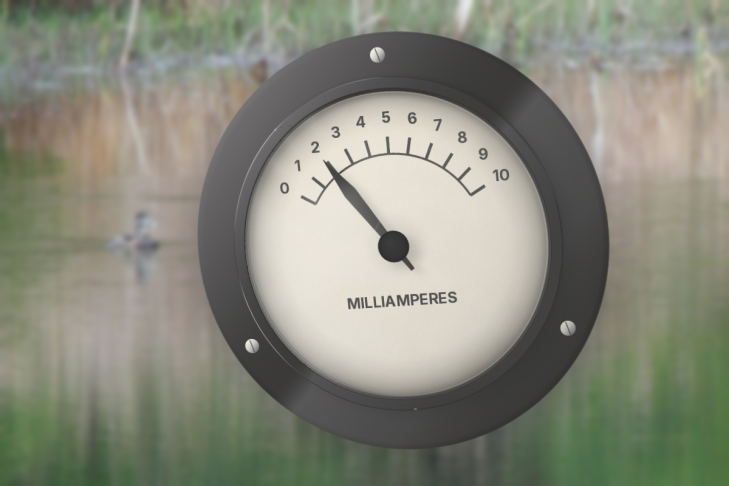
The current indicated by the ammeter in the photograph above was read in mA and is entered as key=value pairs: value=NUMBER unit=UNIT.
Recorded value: value=2 unit=mA
